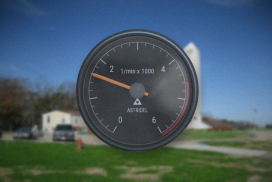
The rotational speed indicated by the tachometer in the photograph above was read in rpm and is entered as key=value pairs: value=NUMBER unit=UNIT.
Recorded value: value=1600 unit=rpm
